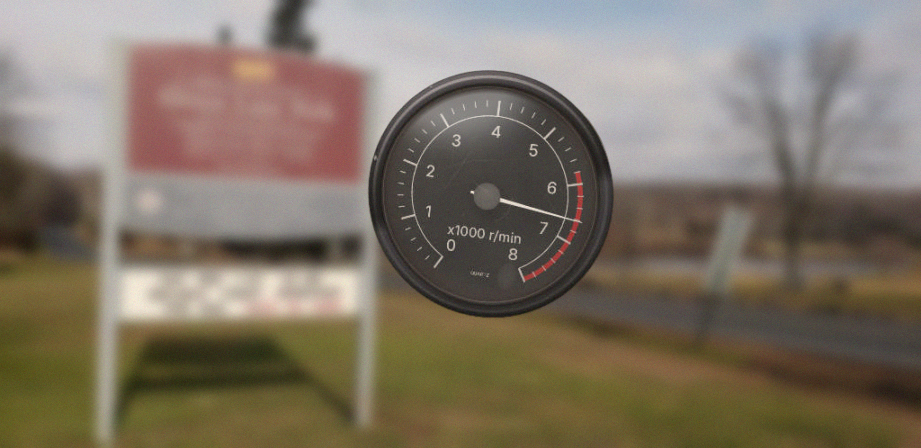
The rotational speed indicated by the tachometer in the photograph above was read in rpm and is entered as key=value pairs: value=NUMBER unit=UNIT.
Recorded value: value=6600 unit=rpm
